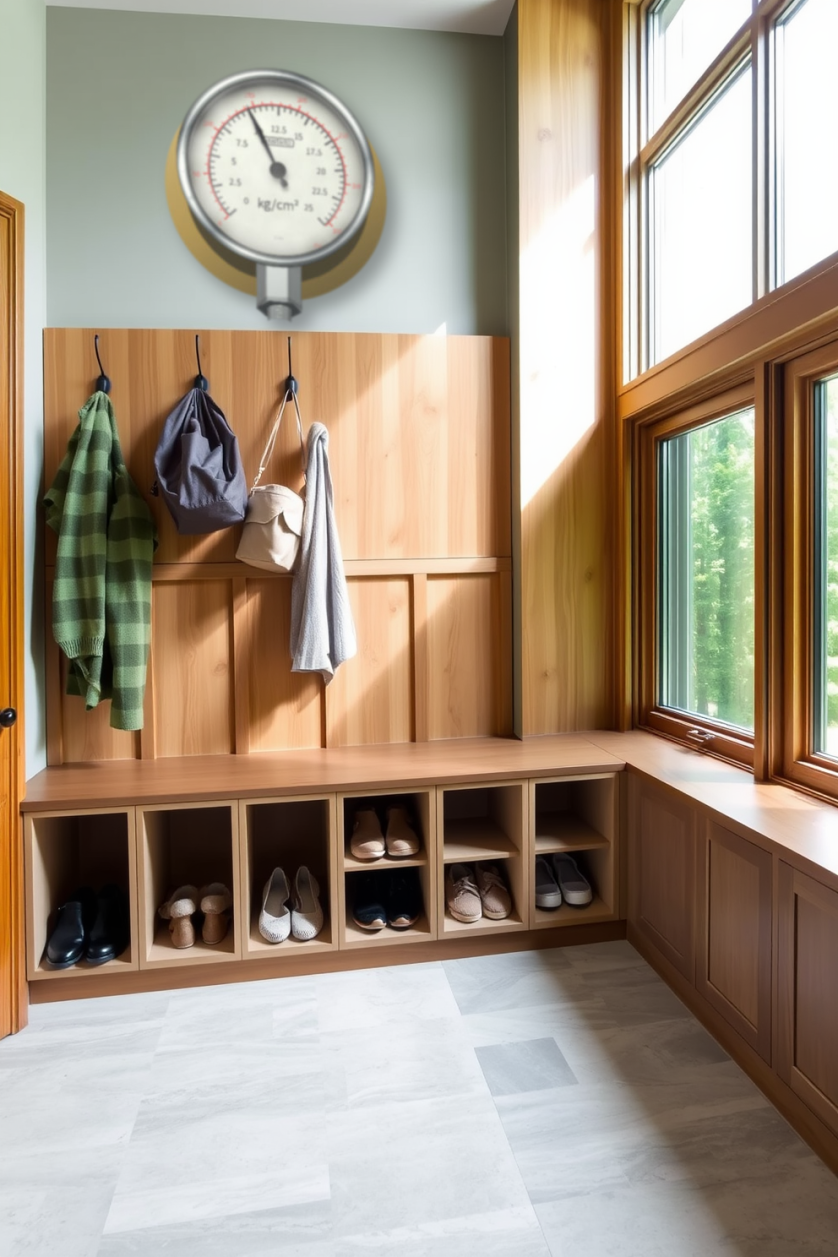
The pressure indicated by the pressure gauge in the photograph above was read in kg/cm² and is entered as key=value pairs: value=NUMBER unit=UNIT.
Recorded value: value=10 unit=kg/cm²
